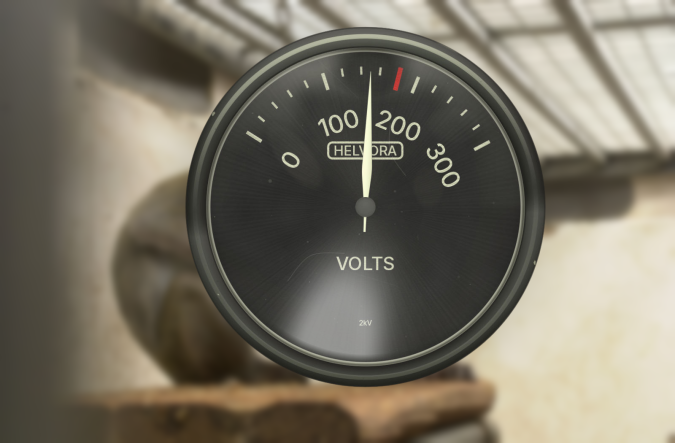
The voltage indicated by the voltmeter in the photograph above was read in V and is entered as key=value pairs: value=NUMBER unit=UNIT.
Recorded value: value=150 unit=V
